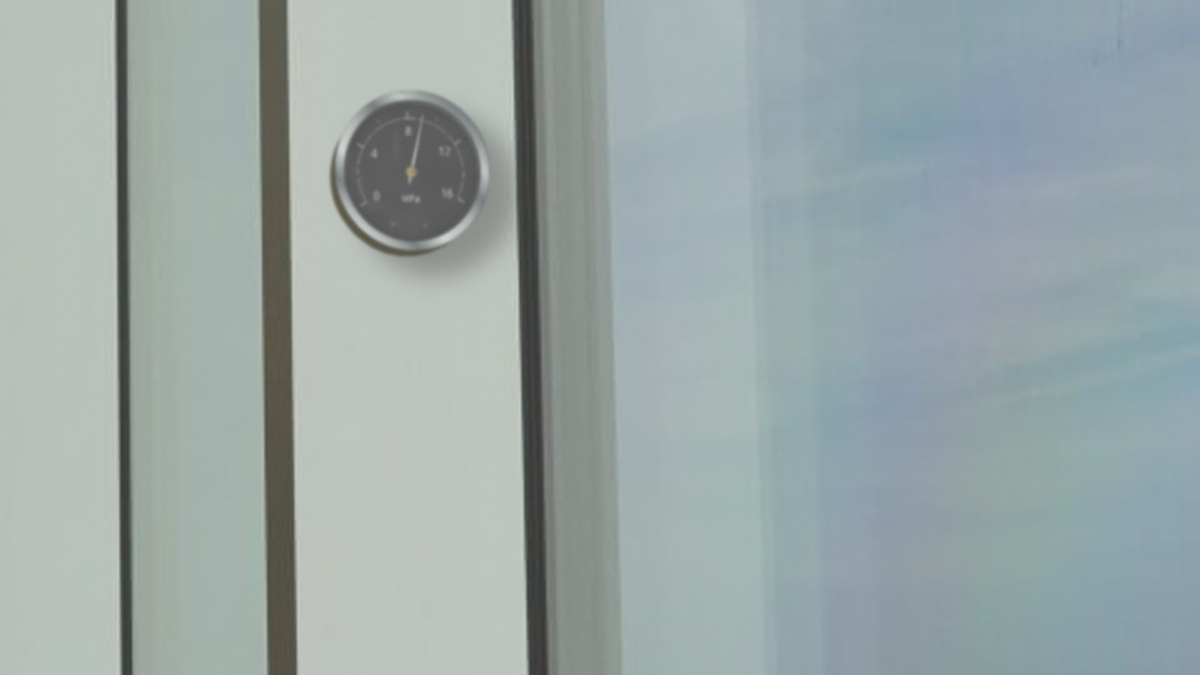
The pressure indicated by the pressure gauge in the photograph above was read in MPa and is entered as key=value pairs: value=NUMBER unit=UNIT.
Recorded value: value=9 unit=MPa
